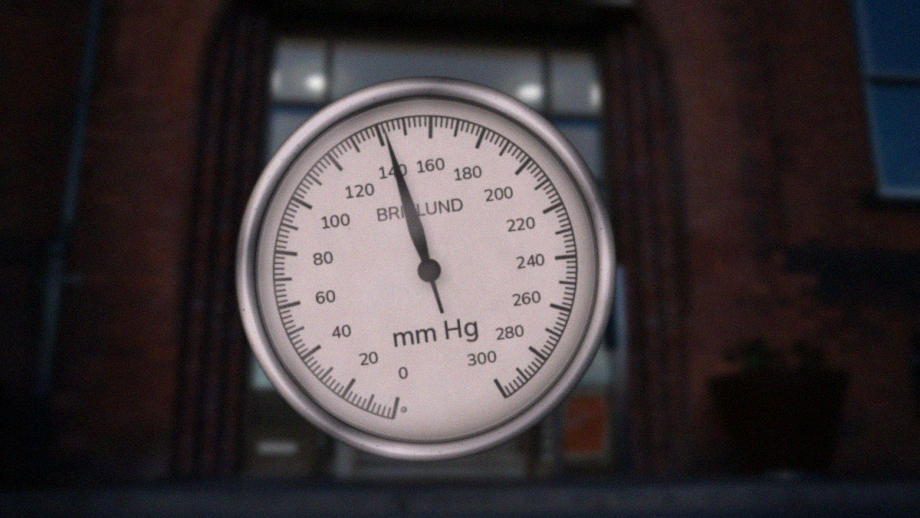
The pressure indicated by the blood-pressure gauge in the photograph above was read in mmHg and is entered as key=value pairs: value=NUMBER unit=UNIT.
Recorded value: value=142 unit=mmHg
